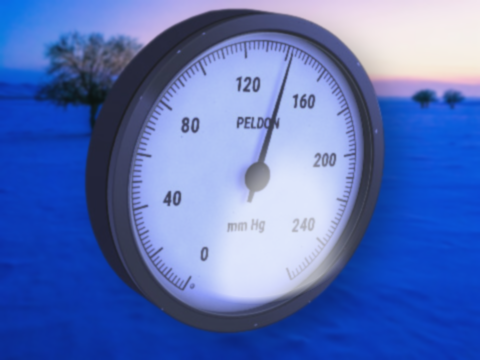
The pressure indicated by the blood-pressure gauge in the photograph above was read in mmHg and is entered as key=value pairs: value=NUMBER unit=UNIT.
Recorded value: value=140 unit=mmHg
